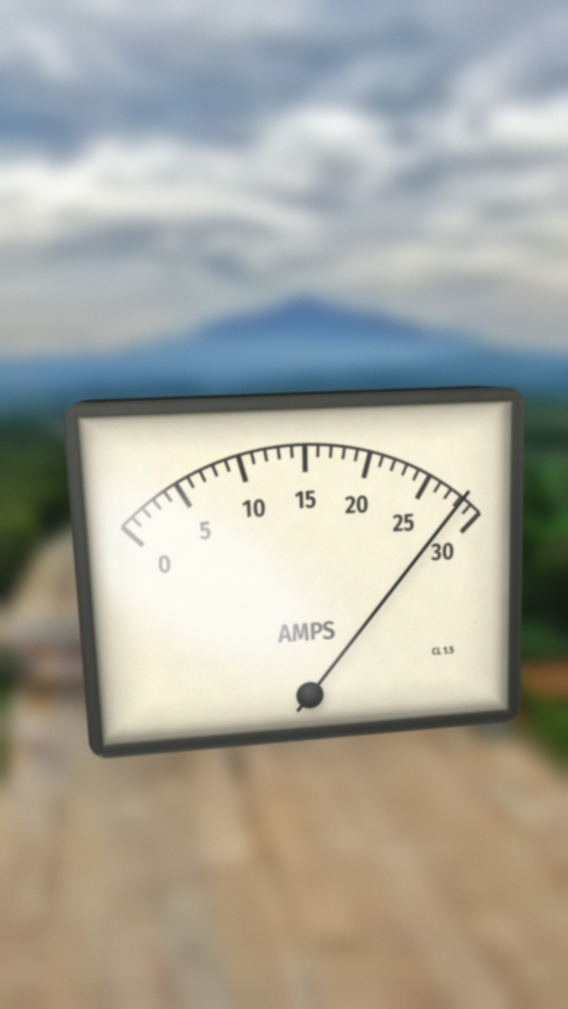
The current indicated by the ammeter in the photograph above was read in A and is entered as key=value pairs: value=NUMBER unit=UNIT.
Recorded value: value=28 unit=A
